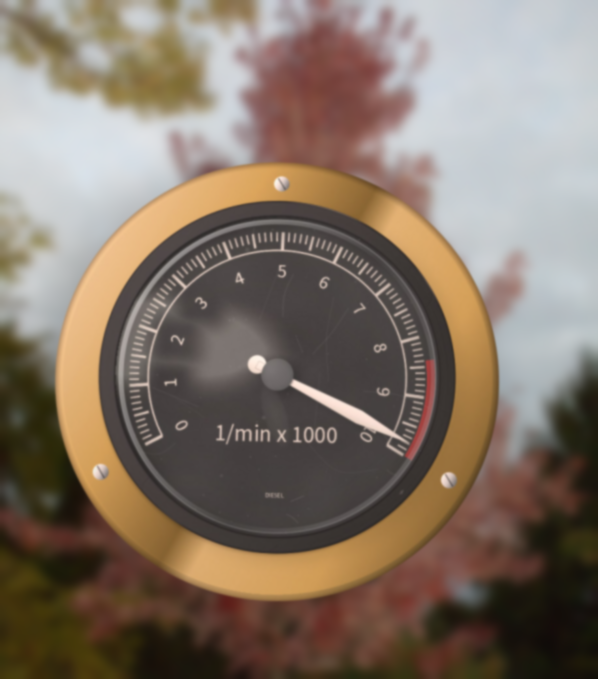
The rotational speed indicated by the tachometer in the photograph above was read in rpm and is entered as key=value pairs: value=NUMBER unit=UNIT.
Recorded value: value=9800 unit=rpm
